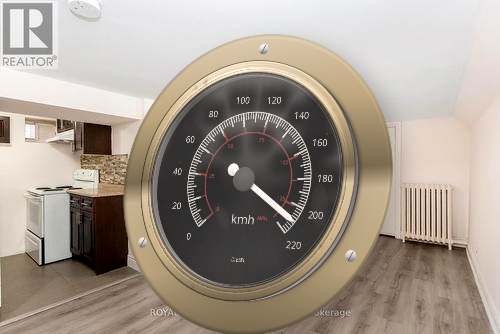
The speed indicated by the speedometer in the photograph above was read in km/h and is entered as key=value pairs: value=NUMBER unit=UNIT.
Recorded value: value=210 unit=km/h
